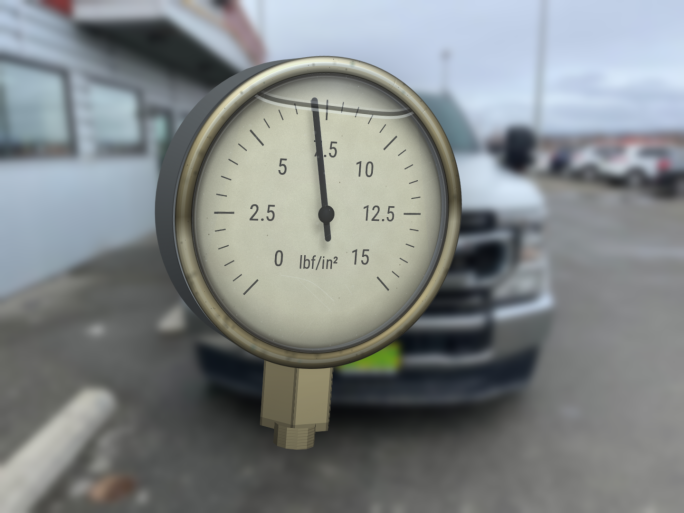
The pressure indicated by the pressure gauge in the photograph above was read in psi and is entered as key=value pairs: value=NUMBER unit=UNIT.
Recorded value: value=7 unit=psi
